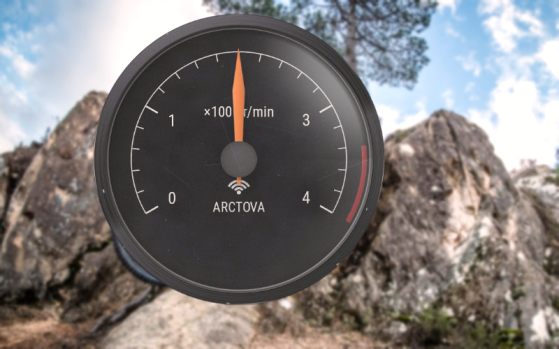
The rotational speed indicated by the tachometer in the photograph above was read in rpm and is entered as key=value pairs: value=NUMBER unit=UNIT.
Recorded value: value=2000 unit=rpm
